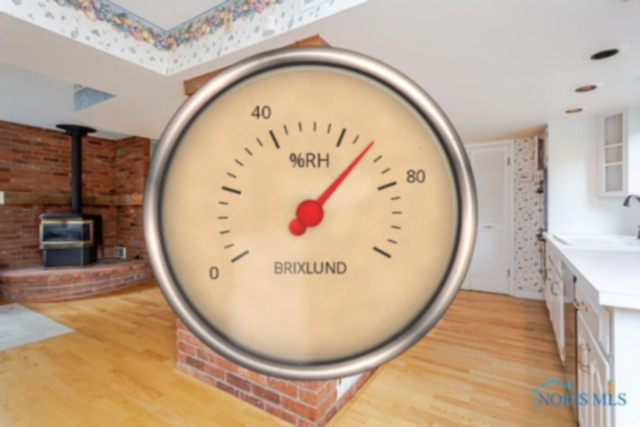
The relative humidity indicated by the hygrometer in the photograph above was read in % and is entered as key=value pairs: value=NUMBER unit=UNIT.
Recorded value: value=68 unit=%
